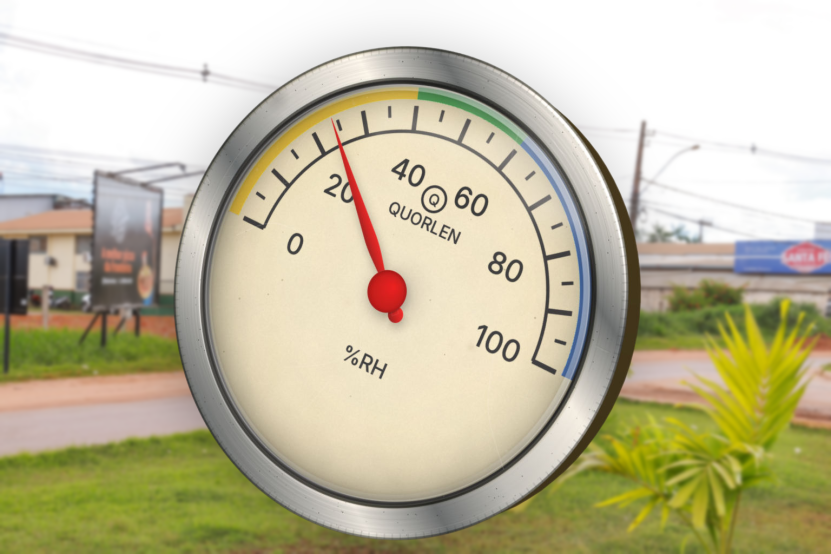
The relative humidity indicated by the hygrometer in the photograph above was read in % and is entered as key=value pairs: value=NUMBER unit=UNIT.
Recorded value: value=25 unit=%
